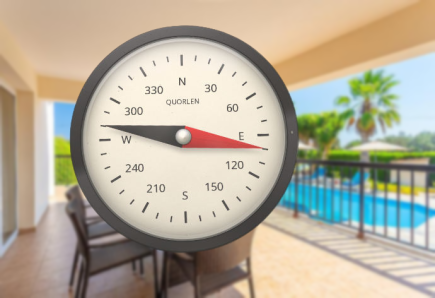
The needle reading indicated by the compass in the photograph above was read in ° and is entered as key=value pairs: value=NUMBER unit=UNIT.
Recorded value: value=100 unit=°
